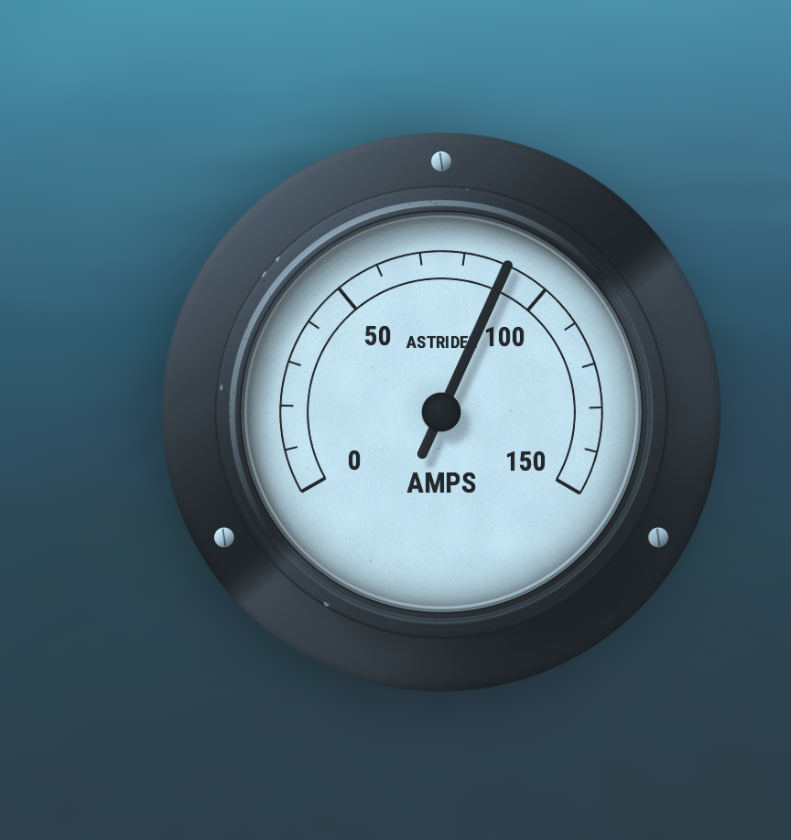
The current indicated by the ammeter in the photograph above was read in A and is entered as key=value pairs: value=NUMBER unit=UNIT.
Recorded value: value=90 unit=A
